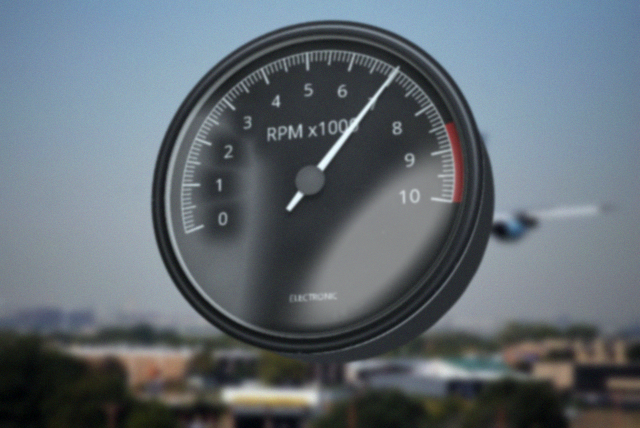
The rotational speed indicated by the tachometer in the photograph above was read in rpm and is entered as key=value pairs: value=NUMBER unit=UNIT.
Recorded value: value=7000 unit=rpm
